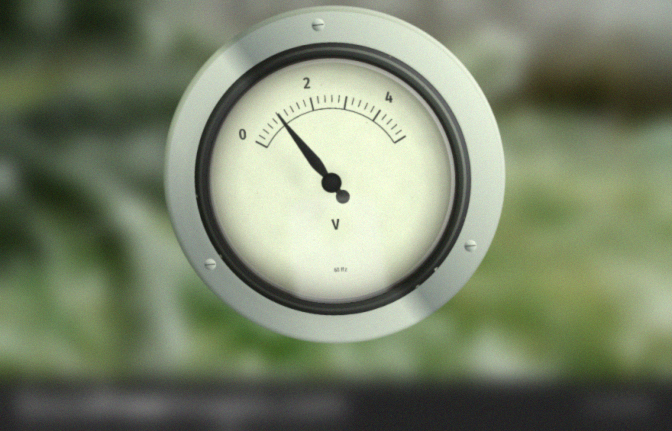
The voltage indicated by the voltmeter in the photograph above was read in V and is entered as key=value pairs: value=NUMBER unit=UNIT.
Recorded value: value=1 unit=V
